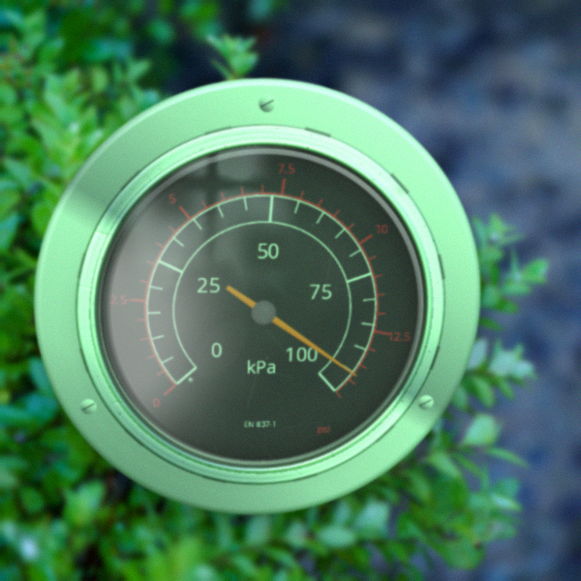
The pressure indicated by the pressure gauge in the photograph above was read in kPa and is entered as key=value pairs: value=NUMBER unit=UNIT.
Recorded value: value=95 unit=kPa
